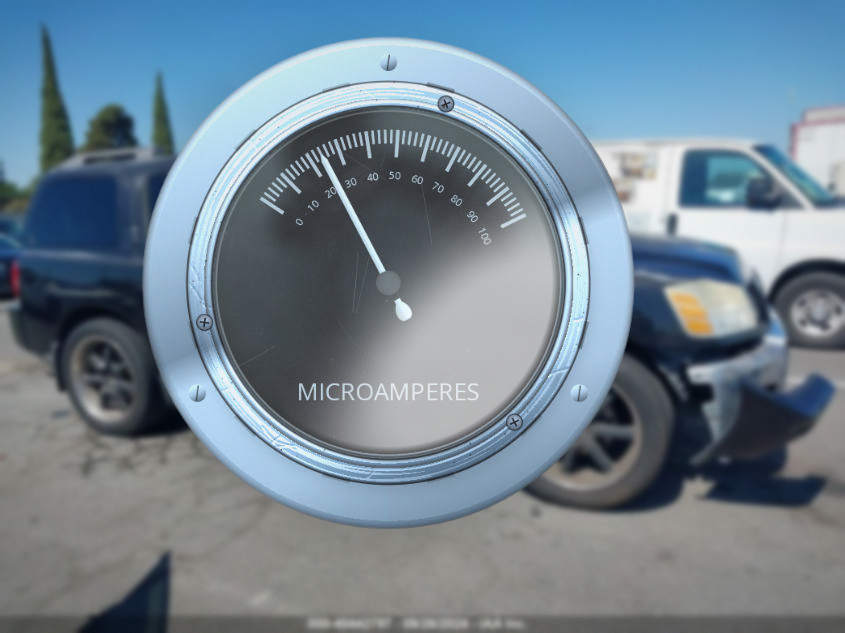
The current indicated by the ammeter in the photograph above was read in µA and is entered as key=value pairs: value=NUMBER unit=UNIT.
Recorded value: value=24 unit=µA
